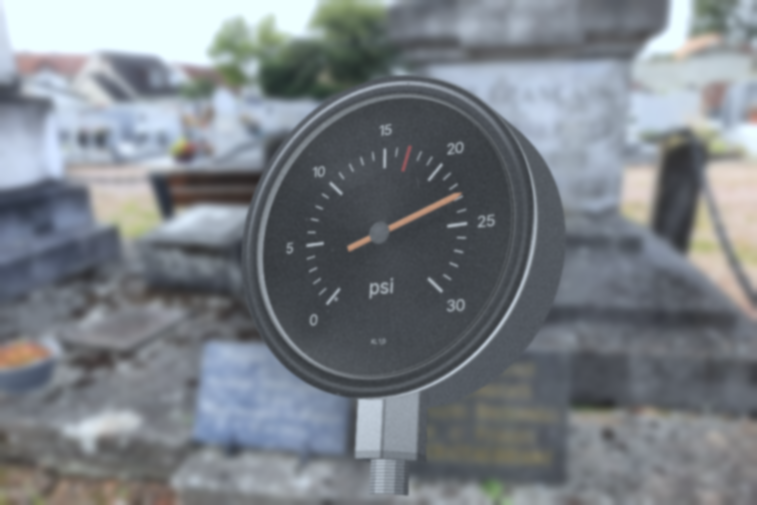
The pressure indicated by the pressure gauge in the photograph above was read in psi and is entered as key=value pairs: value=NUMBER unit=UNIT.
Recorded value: value=23 unit=psi
